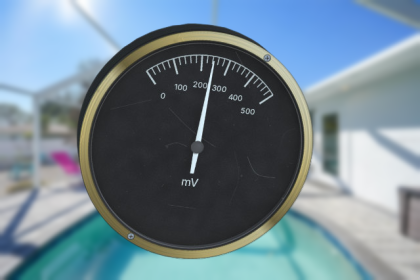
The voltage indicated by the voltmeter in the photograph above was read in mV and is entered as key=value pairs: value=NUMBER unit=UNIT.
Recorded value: value=240 unit=mV
